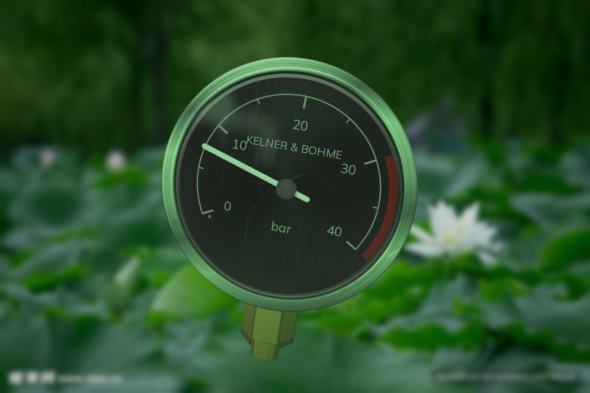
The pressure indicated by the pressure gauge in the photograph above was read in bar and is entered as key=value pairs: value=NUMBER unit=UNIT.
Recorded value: value=7.5 unit=bar
